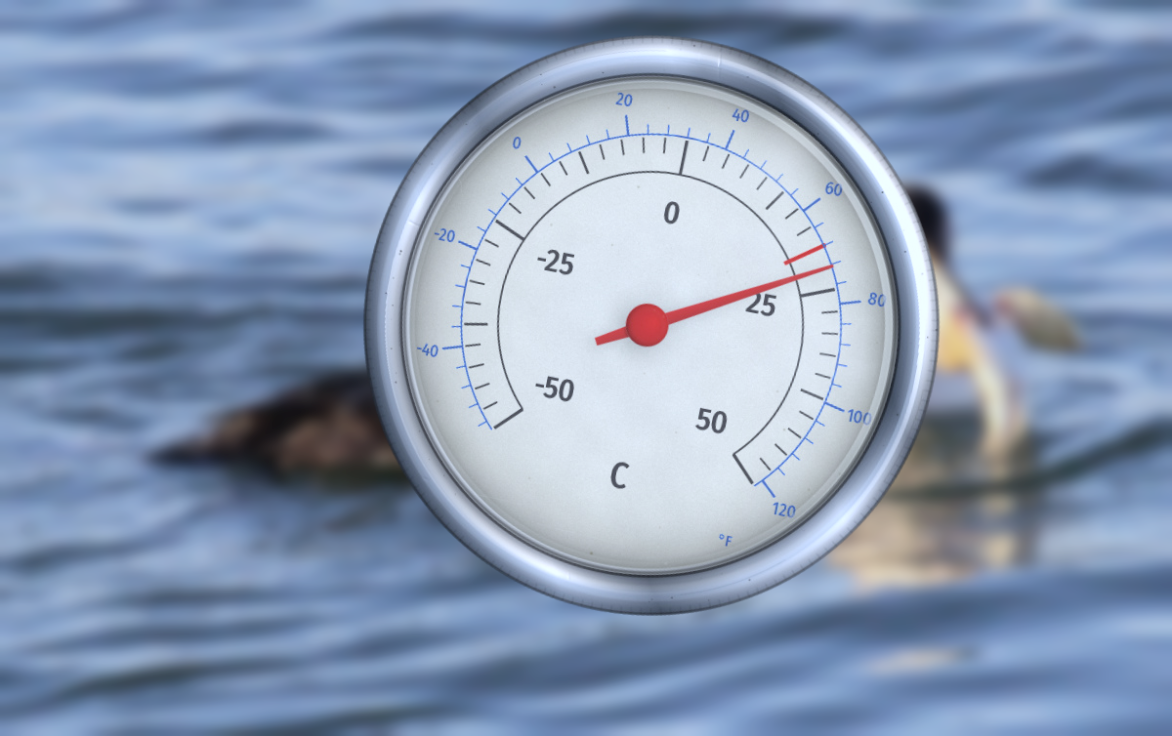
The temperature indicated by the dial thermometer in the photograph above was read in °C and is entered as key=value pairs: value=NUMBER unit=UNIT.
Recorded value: value=22.5 unit=°C
